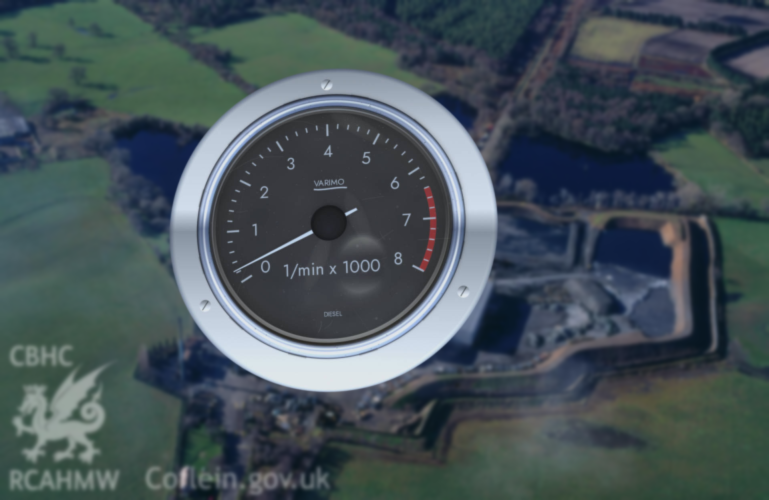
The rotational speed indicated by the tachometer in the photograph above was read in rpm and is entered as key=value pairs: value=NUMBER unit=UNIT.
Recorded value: value=200 unit=rpm
